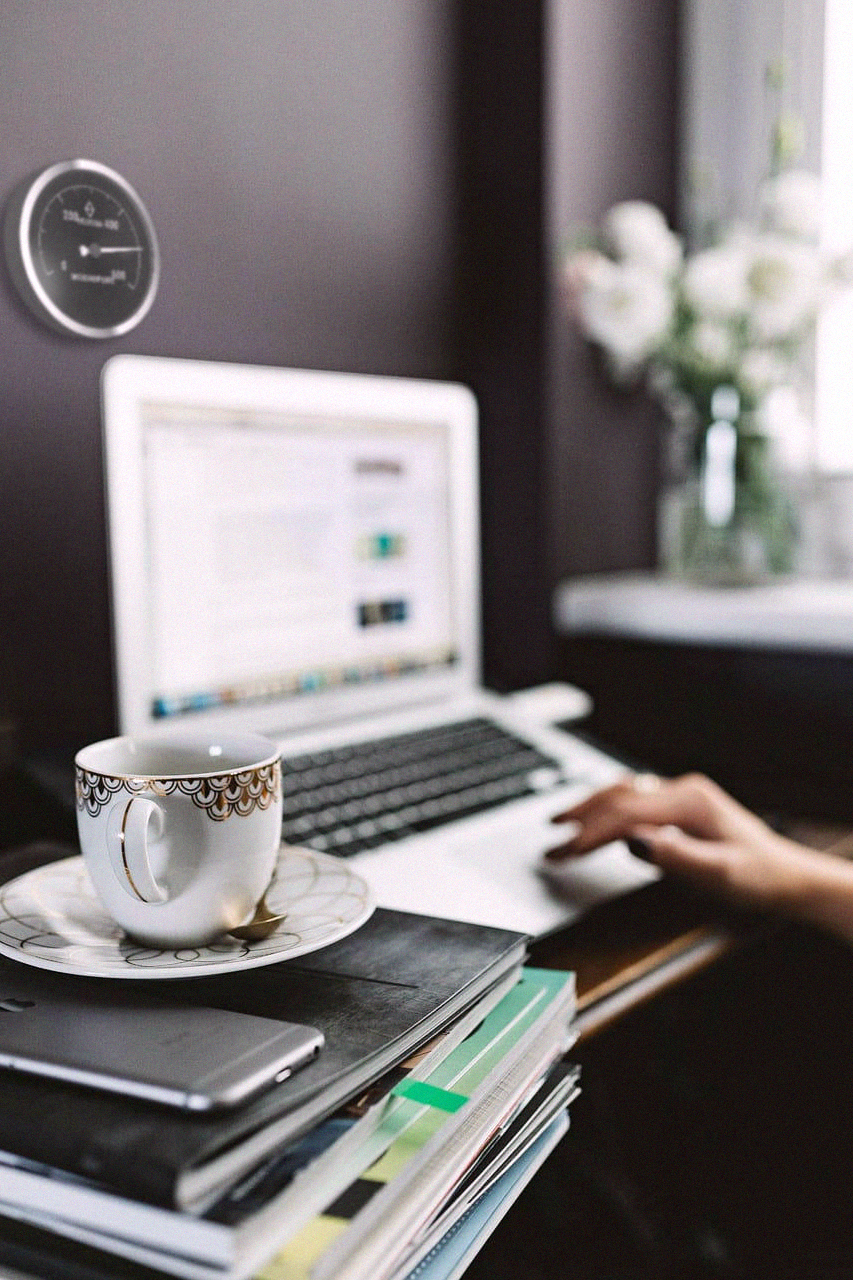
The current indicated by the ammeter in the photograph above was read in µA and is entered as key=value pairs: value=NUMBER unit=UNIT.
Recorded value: value=500 unit=µA
